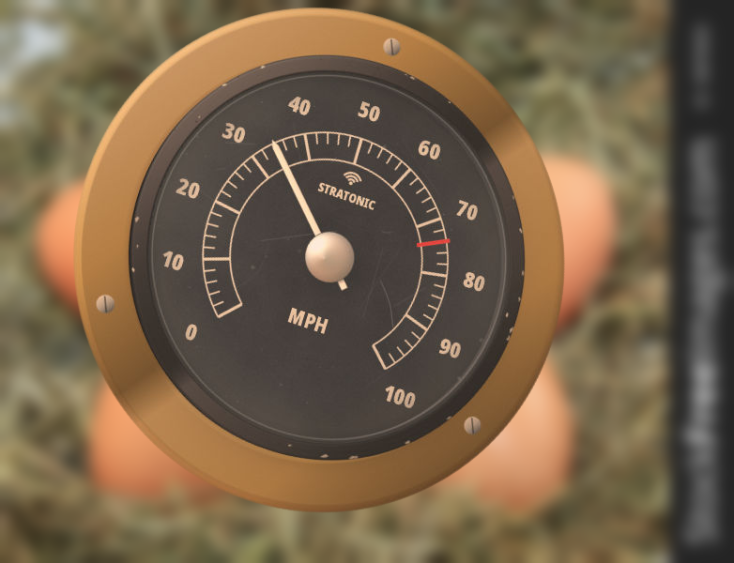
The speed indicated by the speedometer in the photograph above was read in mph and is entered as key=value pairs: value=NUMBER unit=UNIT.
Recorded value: value=34 unit=mph
